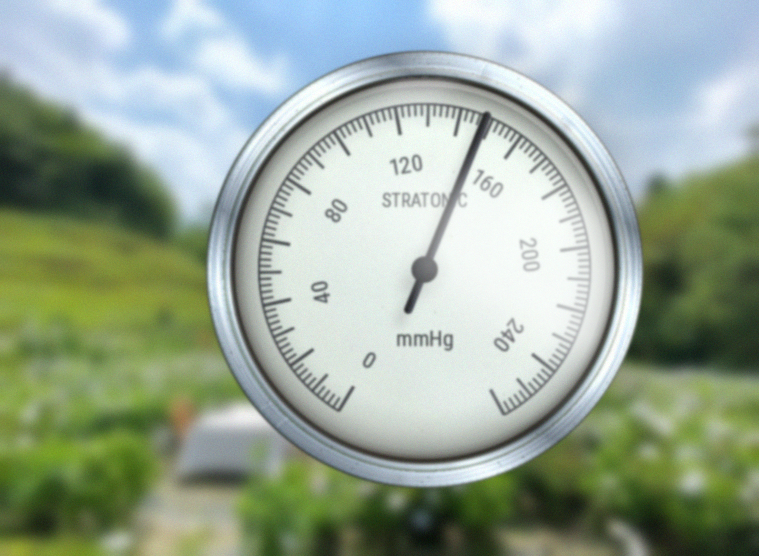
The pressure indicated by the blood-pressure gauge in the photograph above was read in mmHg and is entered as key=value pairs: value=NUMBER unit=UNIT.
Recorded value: value=148 unit=mmHg
